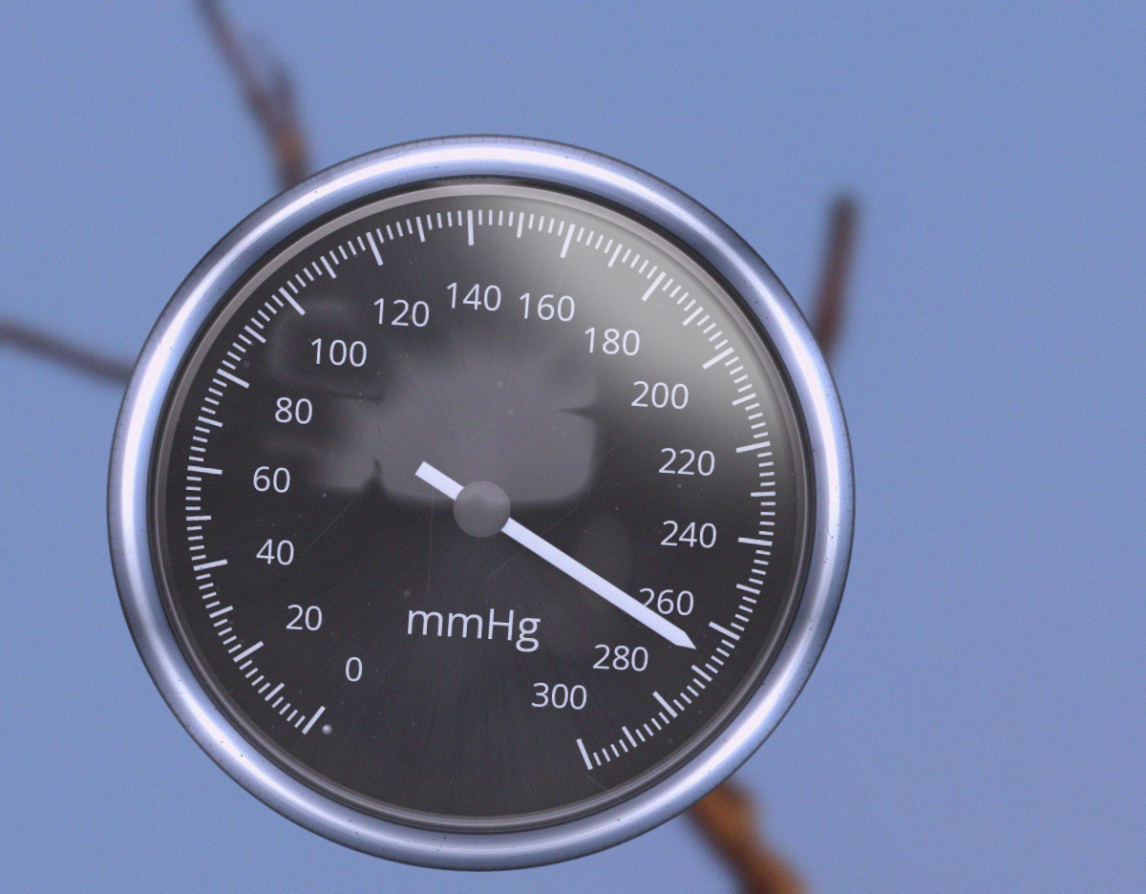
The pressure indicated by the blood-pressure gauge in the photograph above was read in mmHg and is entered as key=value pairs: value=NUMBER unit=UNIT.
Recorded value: value=266 unit=mmHg
